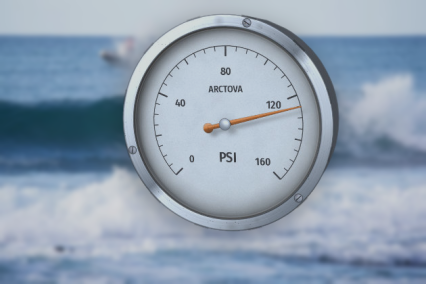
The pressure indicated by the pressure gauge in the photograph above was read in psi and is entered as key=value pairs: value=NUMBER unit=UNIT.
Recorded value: value=125 unit=psi
